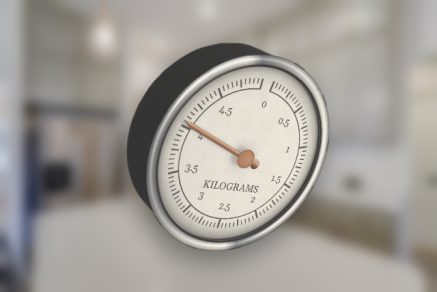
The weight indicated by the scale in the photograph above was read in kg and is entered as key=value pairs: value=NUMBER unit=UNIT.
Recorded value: value=4.05 unit=kg
